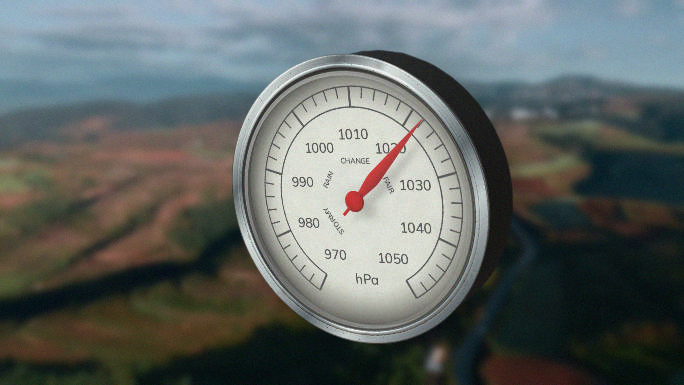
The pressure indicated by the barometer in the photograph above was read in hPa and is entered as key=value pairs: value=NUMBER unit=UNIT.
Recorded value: value=1022 unit=hPa
